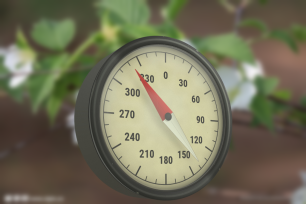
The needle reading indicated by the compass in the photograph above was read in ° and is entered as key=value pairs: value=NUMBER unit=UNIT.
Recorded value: value=320 unit=°
